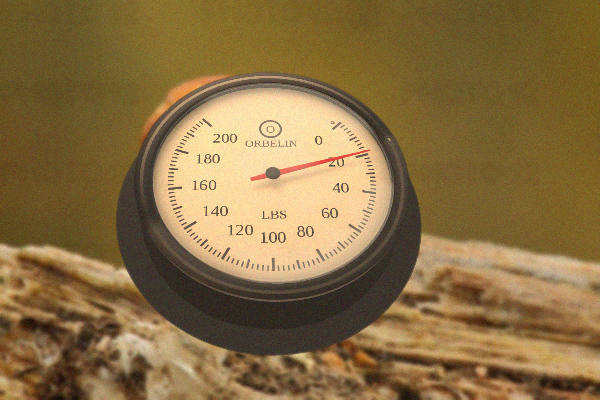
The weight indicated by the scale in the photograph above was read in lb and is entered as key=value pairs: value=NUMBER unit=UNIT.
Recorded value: value=20 unit=lb
